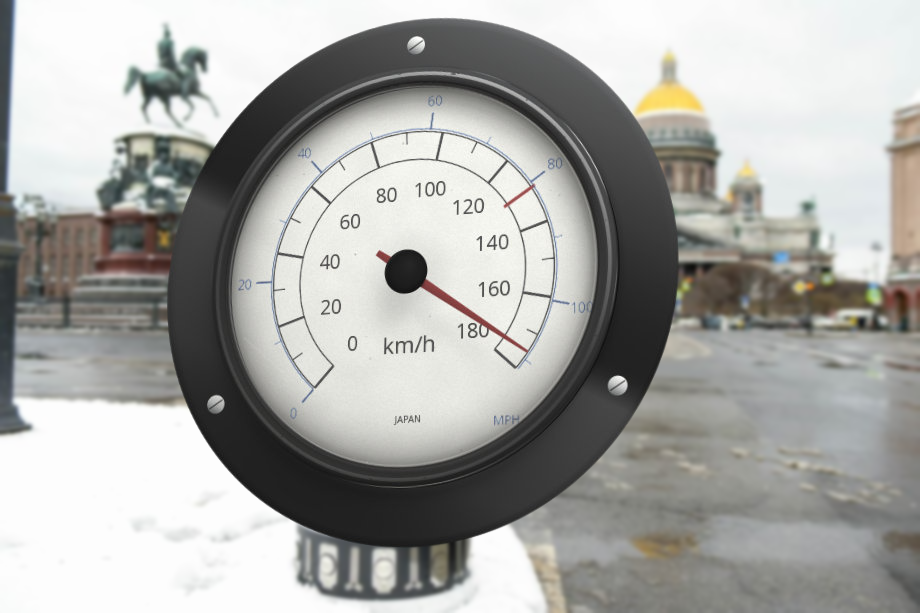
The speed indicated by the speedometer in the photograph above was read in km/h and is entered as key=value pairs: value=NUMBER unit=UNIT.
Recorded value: value=175 unit=km/h
